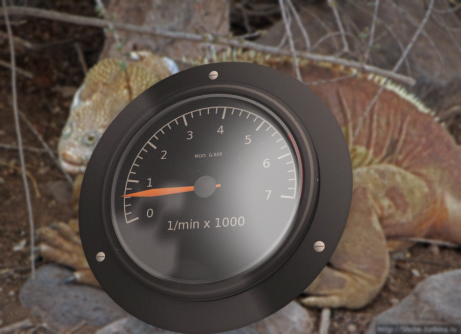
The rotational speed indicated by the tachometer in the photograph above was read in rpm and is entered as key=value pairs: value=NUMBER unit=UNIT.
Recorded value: value=600 unit=rpm
